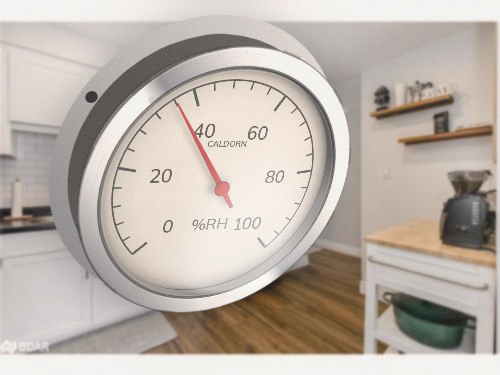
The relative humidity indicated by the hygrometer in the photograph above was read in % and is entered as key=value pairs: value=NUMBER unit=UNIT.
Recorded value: value=36 unit=%
